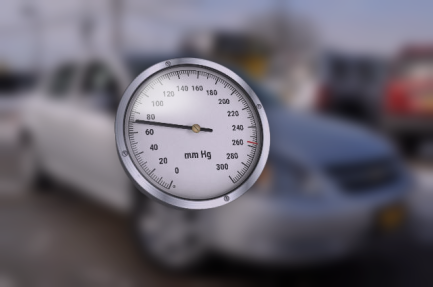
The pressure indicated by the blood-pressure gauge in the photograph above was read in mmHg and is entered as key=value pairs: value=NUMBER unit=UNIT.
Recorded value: value=70 unit=mmHg
